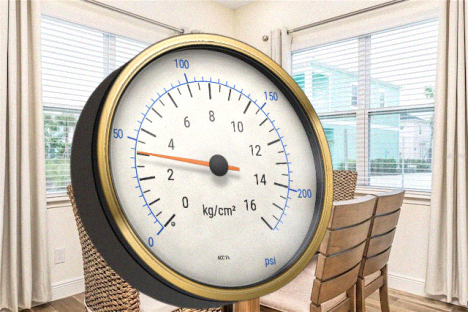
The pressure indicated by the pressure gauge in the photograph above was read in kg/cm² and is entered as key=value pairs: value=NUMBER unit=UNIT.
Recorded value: value=3 unit=kg/cm²
